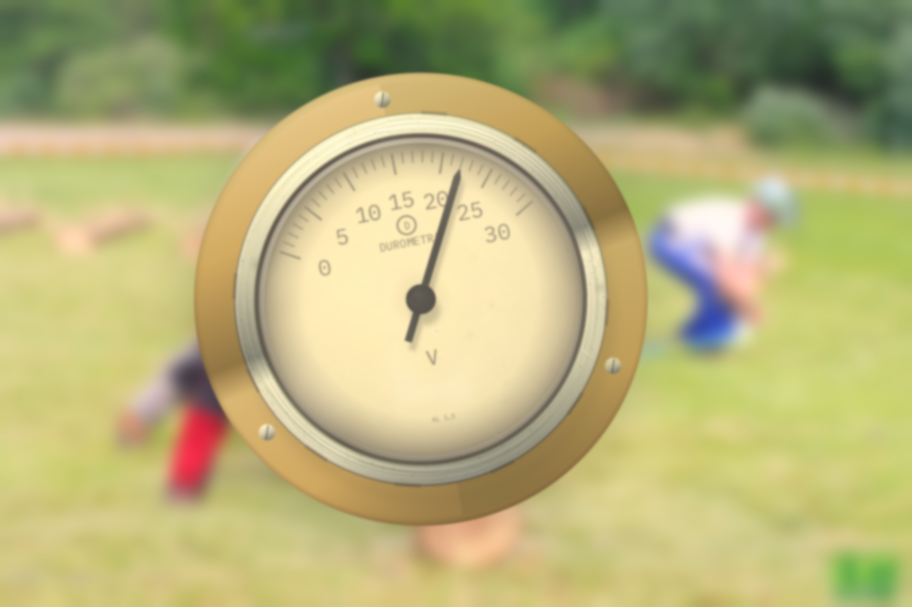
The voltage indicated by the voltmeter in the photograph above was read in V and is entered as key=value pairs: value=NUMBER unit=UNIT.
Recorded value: value=22 unit=V
